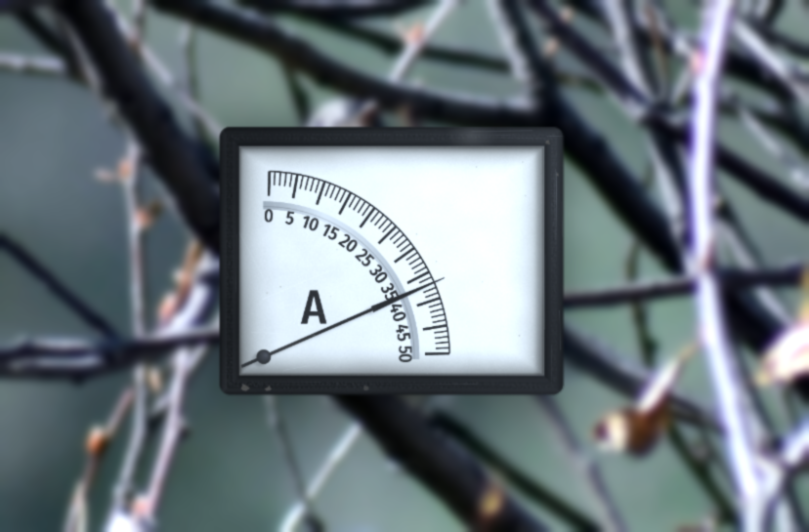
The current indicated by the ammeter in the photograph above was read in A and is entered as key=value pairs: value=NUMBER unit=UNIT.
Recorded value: value=37 unit=A
